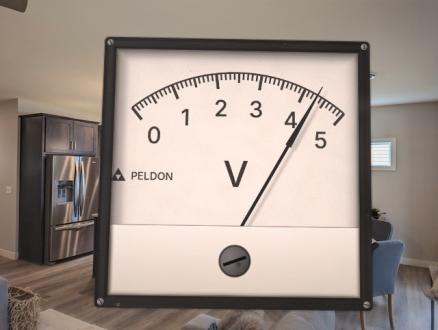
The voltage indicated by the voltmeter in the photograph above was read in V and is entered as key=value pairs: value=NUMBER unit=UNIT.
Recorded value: value=4.3 unit=V
